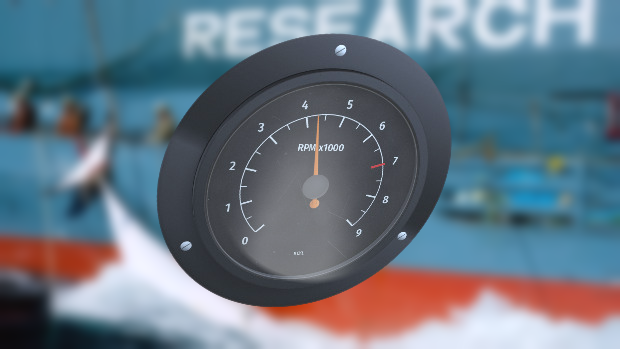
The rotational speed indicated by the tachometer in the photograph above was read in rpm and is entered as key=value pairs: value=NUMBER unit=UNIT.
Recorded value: value=4250 unit=rpm
